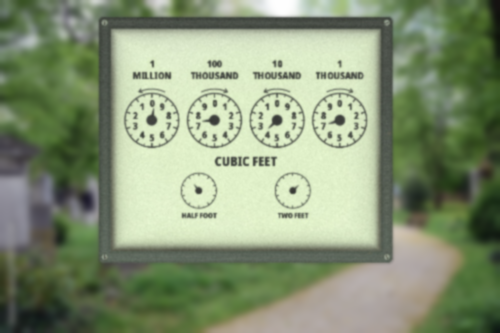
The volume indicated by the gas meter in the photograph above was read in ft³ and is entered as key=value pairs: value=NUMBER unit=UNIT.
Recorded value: value=973700 unit=ft³
